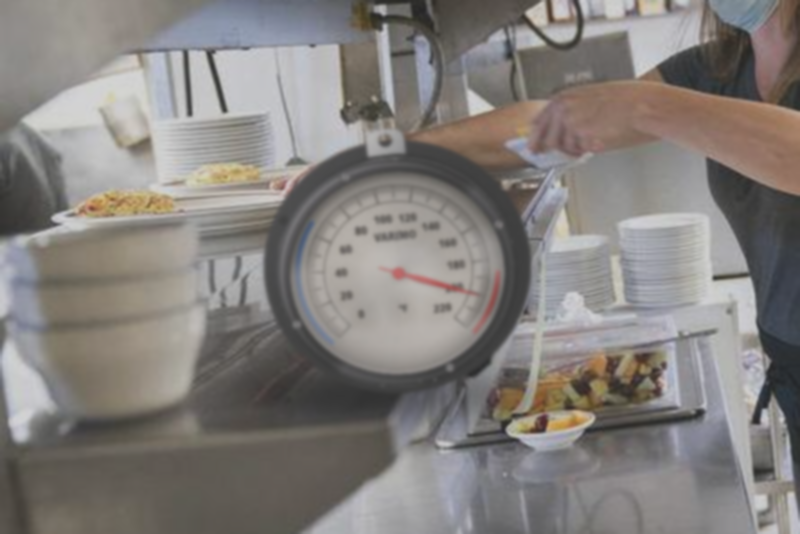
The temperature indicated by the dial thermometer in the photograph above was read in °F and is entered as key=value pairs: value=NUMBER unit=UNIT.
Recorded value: value=200 unit=°F
